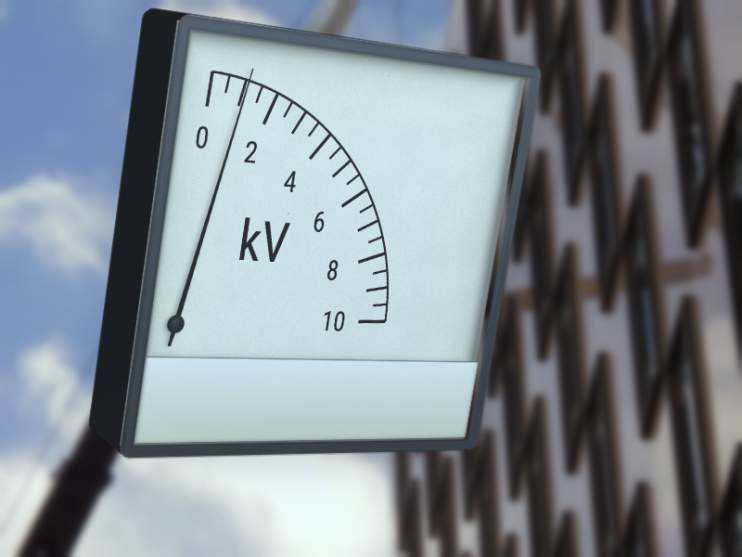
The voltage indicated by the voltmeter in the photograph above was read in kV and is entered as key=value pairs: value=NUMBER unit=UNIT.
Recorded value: value=1 unit=kV
